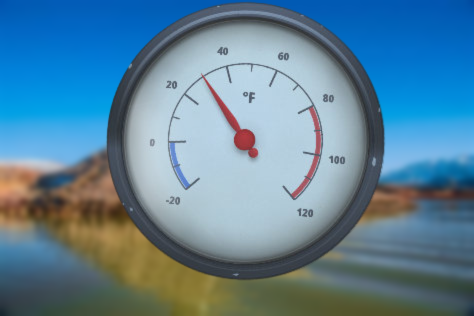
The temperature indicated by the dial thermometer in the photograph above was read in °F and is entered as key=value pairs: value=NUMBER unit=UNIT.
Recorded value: value=30 unit=°F
